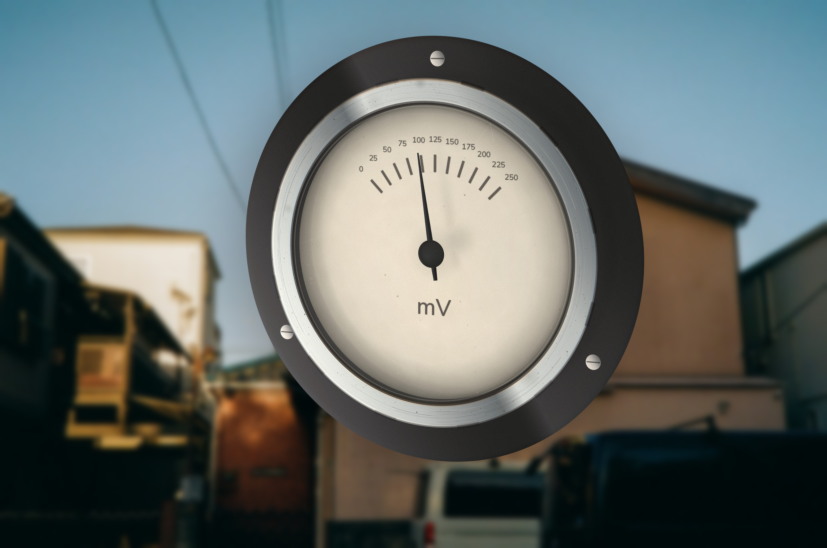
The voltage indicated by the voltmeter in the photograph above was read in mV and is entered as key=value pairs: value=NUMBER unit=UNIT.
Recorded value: value=100 unit=mV
